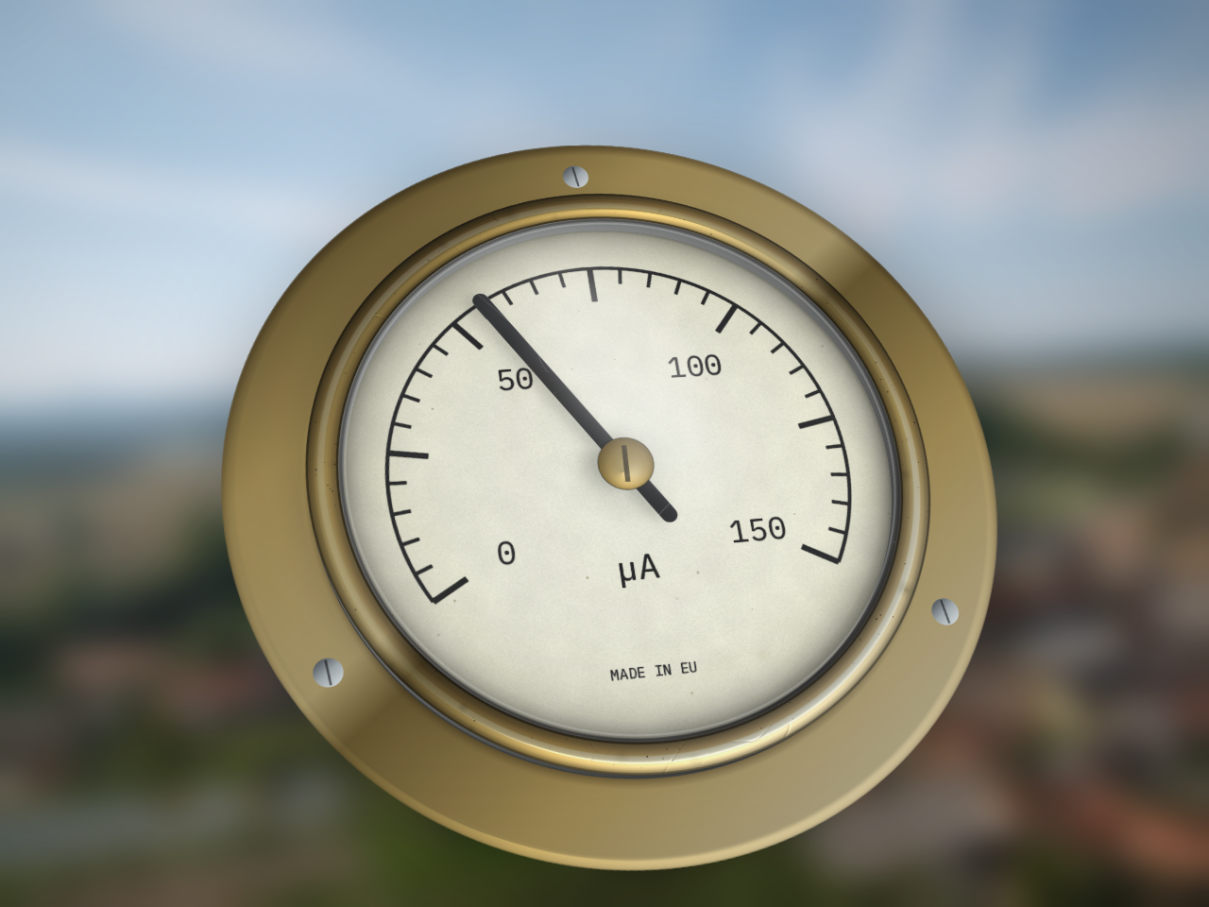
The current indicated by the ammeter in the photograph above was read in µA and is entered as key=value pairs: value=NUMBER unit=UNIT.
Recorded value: value=55 unit=µA
